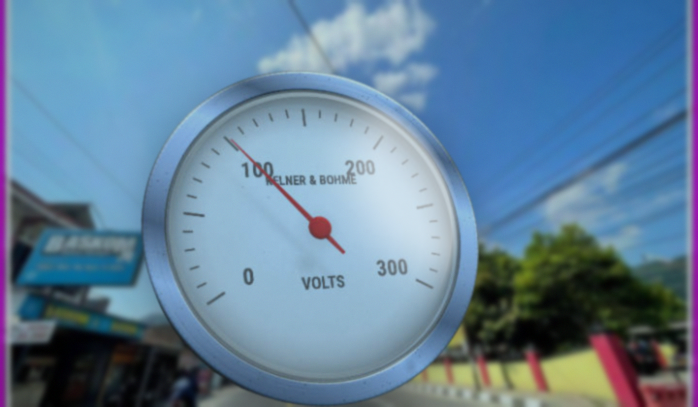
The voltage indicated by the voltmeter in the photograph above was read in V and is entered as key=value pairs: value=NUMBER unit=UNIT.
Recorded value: value=100 unit=V
